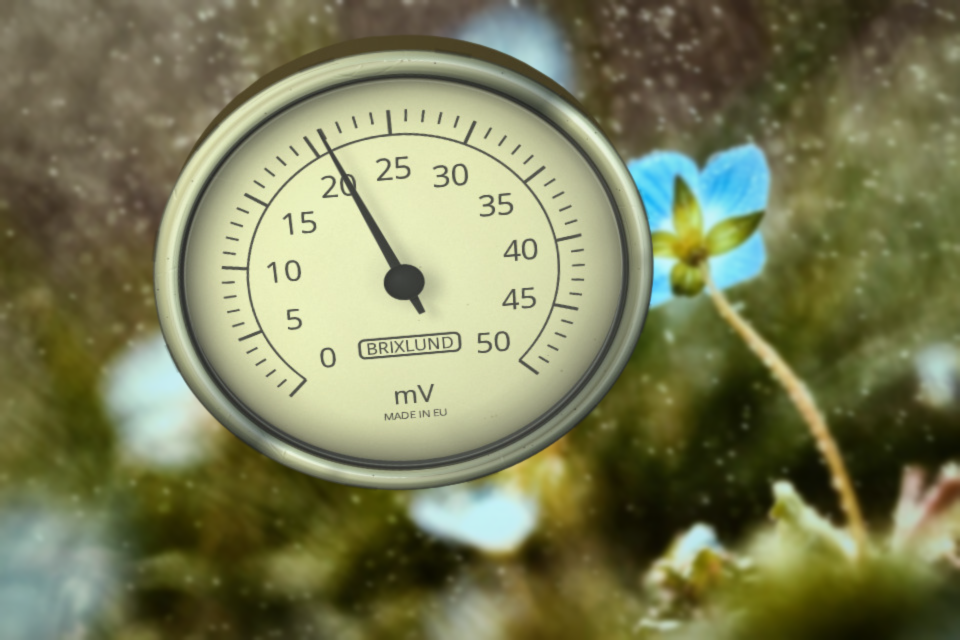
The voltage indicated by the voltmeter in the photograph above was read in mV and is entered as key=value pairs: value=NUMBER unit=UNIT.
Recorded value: value=21 unit=mV
